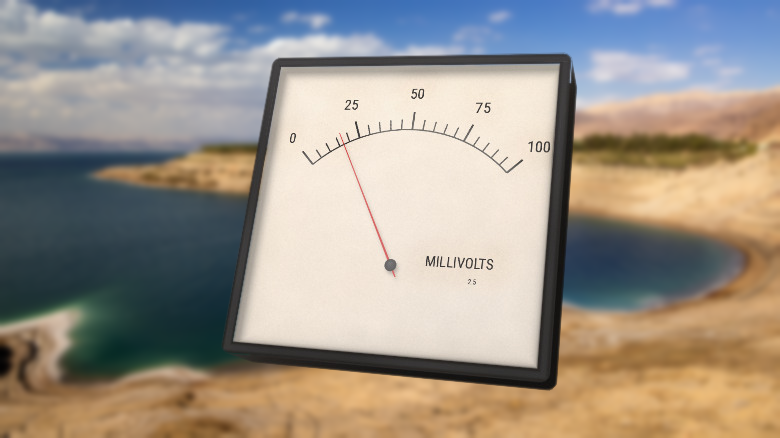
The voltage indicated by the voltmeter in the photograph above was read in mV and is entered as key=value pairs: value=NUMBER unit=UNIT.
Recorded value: value=17.5 unit=mV
